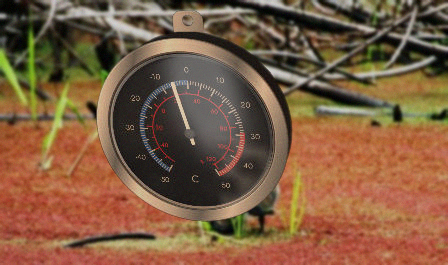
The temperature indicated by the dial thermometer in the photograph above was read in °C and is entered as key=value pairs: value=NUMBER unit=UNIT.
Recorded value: value=-5 unit=°C
